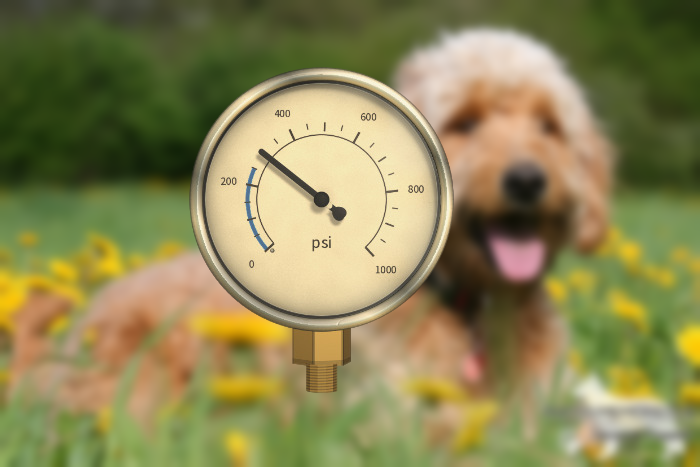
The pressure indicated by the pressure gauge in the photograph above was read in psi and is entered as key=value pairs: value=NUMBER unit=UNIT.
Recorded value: value=300 unit=psi
